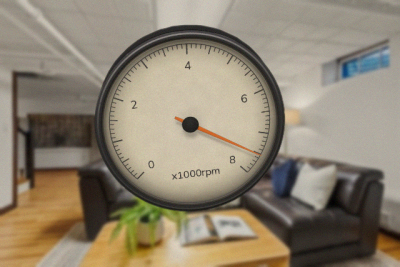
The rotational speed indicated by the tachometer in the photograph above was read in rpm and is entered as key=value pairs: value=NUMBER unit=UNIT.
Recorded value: value=7500 unit=rpm
